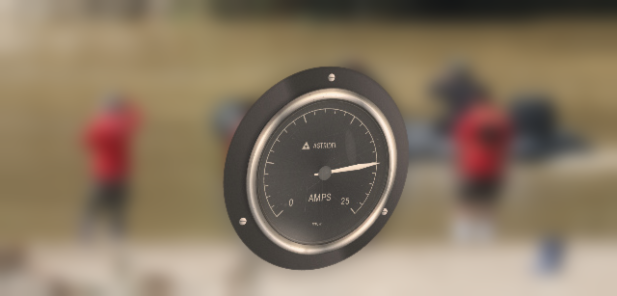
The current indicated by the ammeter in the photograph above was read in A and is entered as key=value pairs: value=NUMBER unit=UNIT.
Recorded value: value=20 unit=A
